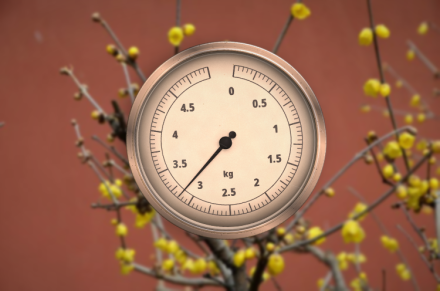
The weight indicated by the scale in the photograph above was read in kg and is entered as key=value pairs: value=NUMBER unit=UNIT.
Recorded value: value=3.15 unit=kg
